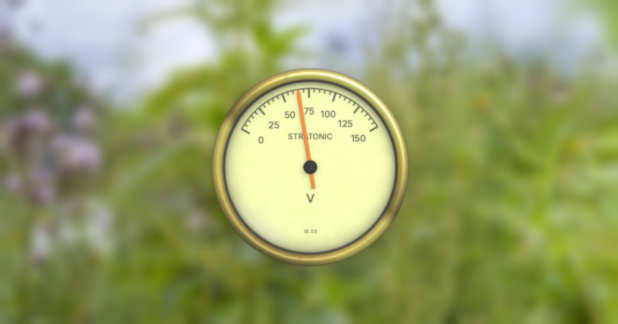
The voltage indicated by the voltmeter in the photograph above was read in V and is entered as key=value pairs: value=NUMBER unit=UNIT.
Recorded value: value=65 unit=V
